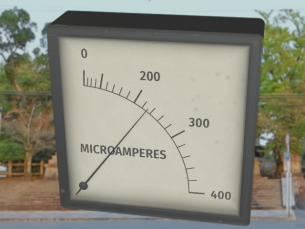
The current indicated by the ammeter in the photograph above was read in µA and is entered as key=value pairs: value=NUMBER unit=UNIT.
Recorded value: value=230 unit=µA
